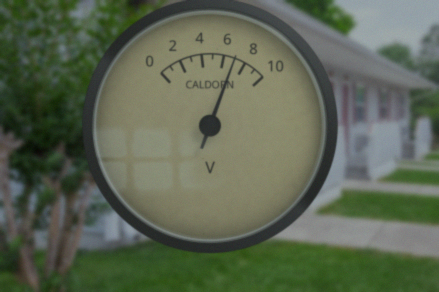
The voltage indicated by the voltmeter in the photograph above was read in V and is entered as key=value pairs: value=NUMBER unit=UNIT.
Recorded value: value=7 unit=V
